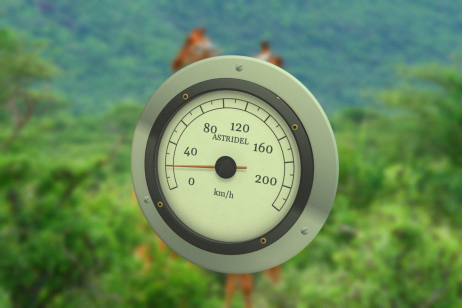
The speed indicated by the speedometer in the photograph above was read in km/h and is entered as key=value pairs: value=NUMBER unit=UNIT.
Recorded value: value=20 unit=km/h
